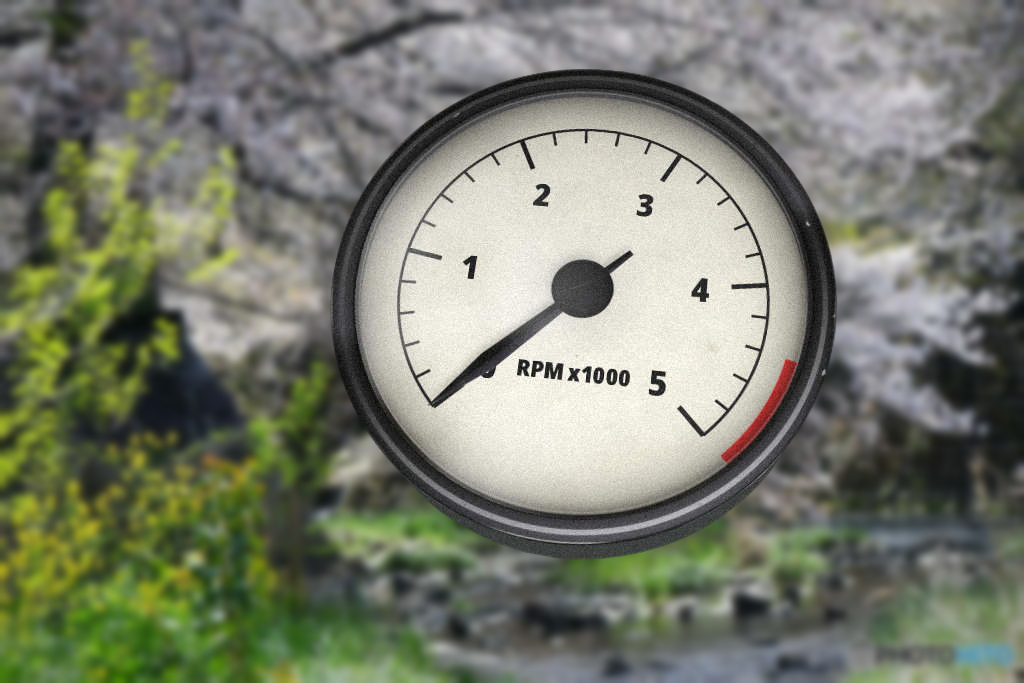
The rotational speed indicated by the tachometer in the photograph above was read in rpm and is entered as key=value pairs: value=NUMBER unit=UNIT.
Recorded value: value=0 unit=rpm
